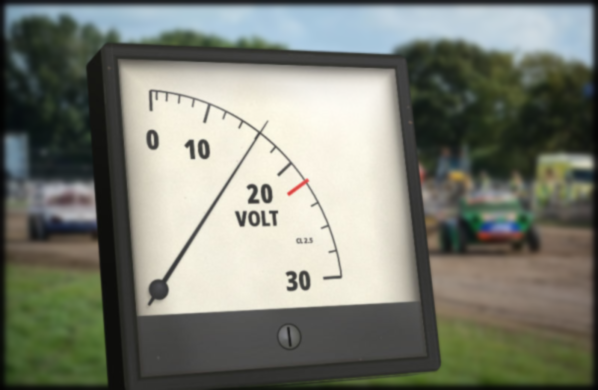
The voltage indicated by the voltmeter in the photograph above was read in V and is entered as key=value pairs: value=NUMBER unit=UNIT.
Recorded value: value=16 unit=V
